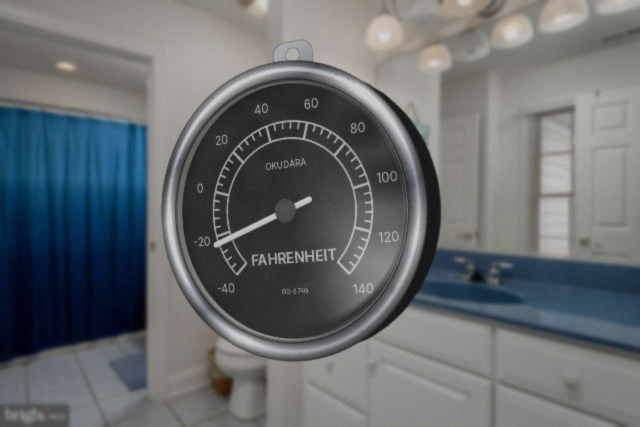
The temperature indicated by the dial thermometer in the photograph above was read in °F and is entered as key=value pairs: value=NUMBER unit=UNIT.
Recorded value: value=-24 unit=°F
